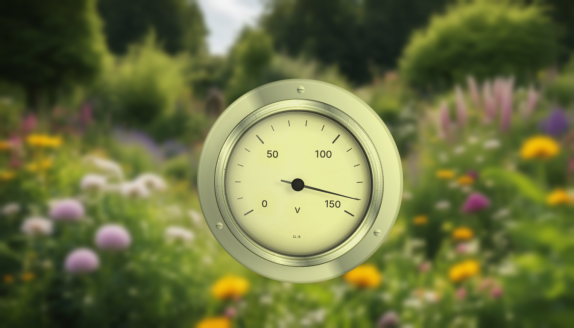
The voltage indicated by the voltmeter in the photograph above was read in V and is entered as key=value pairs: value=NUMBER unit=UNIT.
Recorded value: value=140 unit=V
